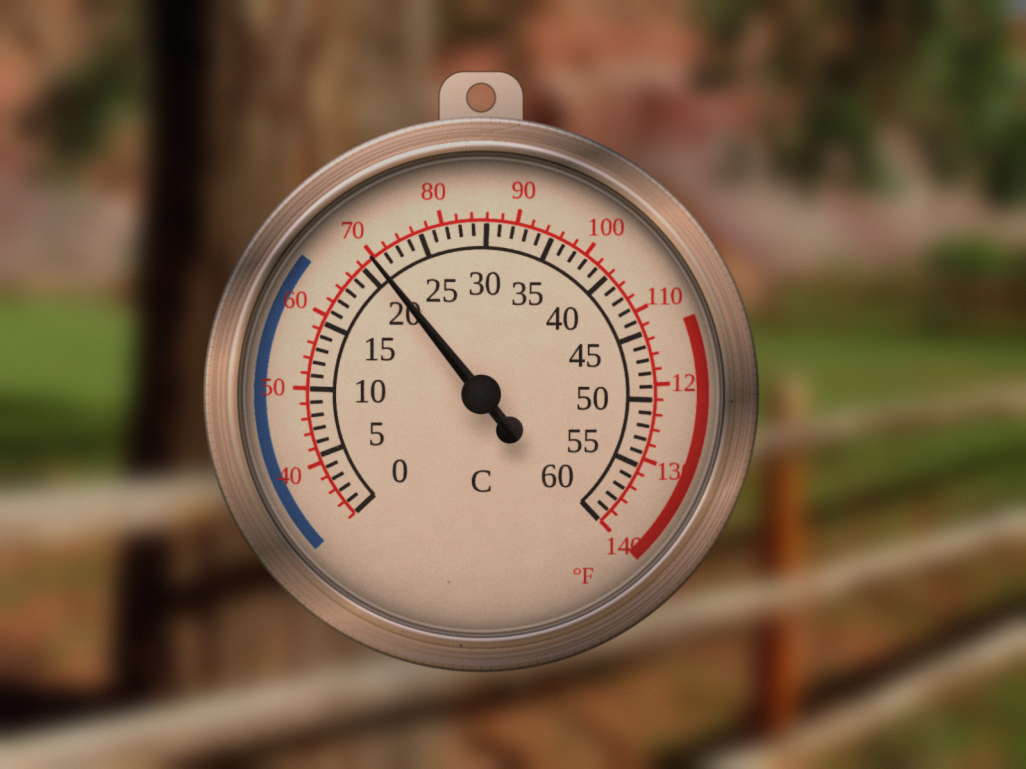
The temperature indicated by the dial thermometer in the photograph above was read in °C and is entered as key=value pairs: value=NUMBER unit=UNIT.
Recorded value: value=21 unit=°C
